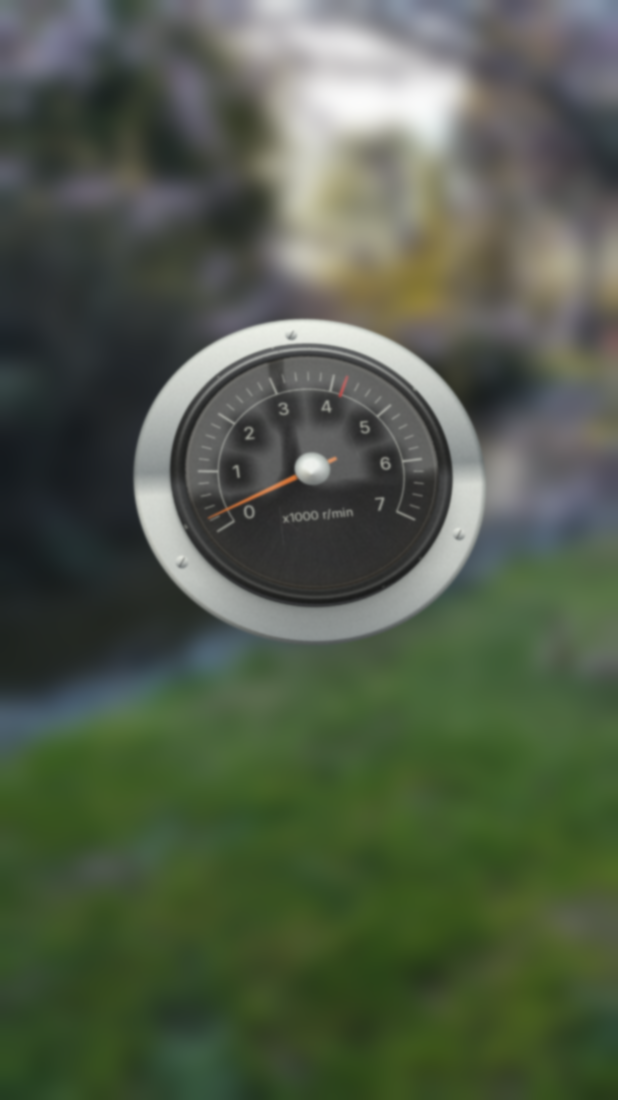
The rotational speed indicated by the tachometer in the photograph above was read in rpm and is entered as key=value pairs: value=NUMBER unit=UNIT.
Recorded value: value=200 unit=rpm
